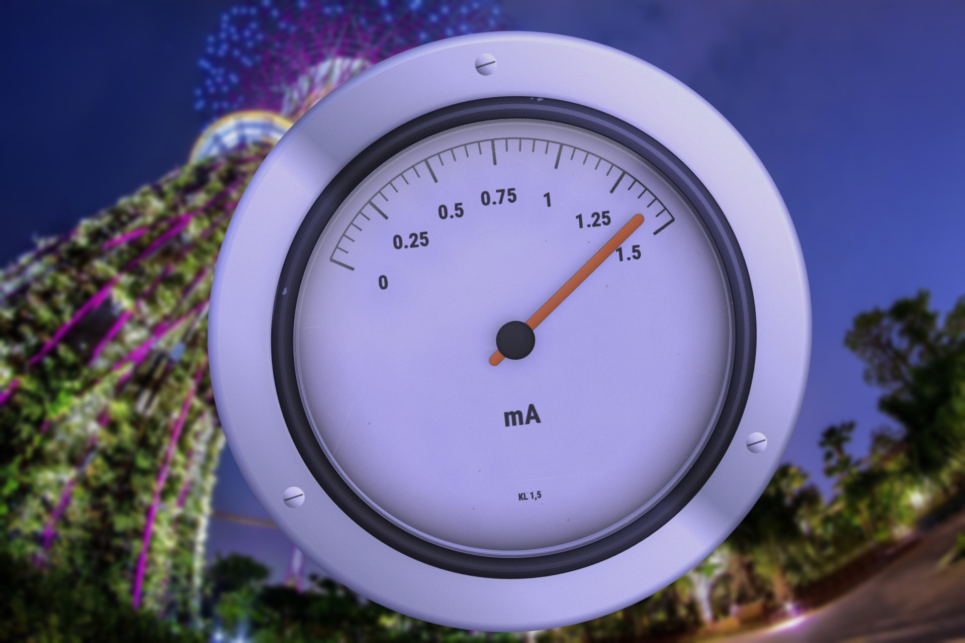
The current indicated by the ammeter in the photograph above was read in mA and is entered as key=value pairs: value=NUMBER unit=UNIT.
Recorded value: value=1.4 unit=mA
